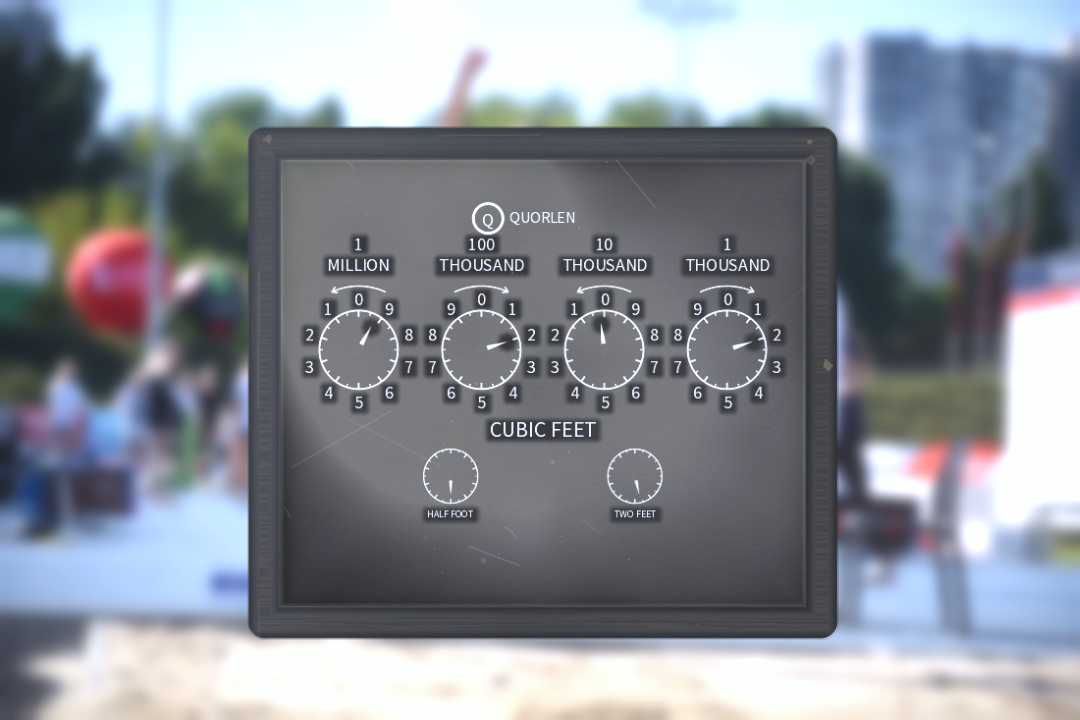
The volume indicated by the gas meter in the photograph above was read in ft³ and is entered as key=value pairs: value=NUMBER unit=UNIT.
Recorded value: value=920200 unit=ft³
